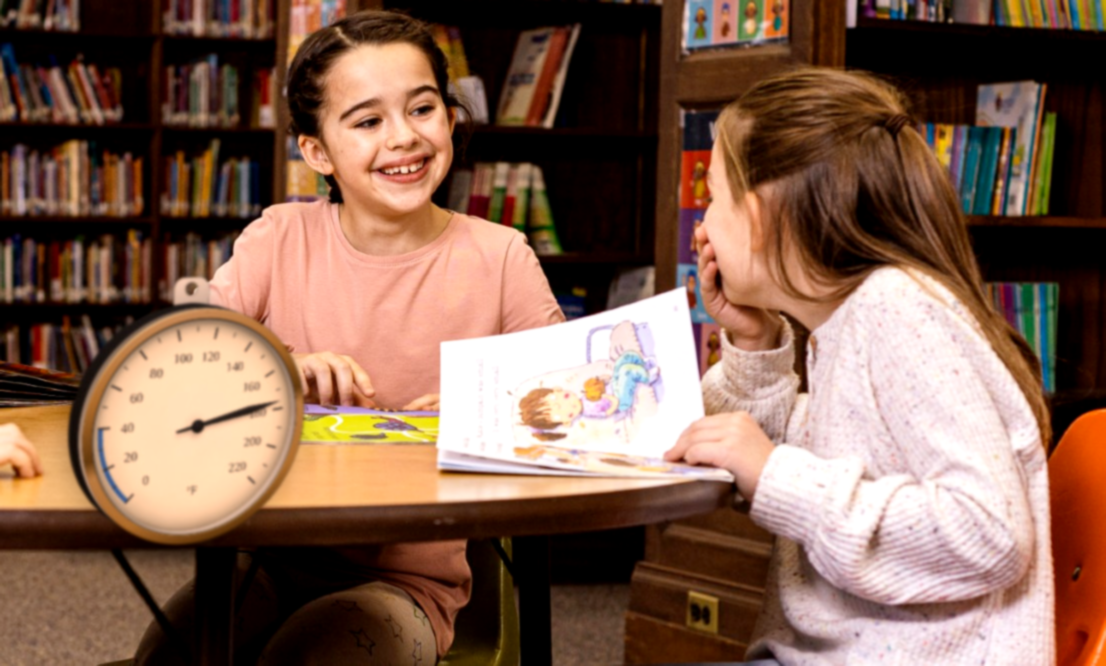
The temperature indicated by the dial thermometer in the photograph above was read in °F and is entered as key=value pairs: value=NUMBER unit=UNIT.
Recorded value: value=175 unit=°F
